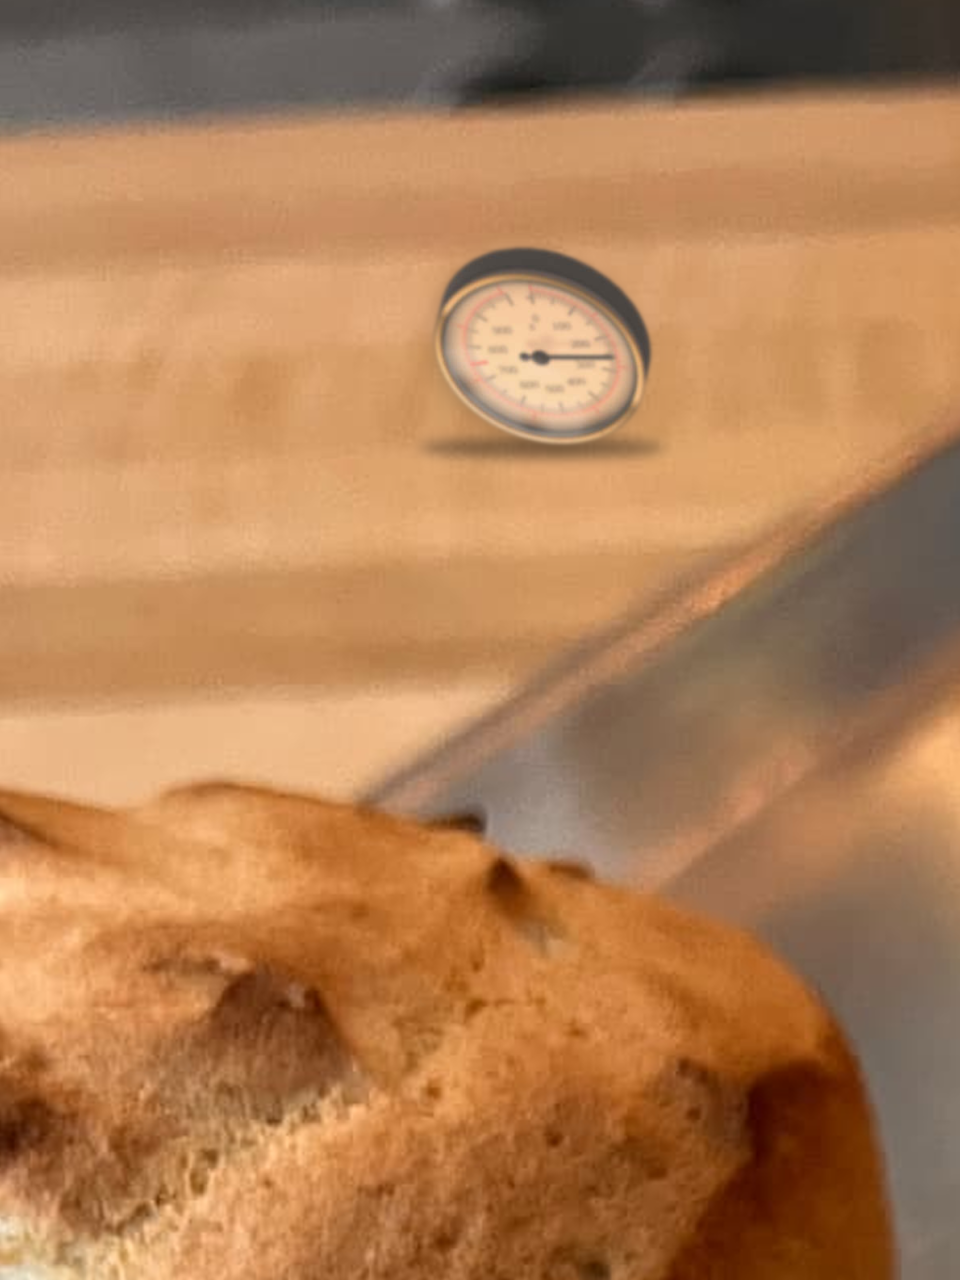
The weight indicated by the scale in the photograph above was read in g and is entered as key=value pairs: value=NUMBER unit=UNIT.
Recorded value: value=250 unit=g
